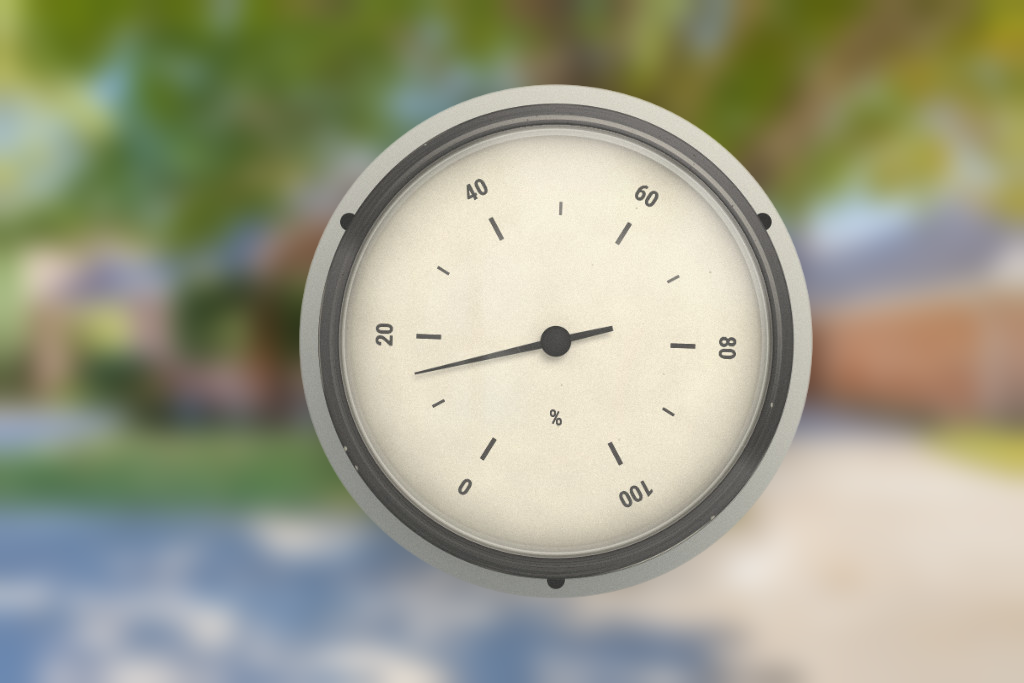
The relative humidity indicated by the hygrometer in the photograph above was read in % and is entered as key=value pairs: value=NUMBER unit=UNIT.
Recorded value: value=15 unit=%
